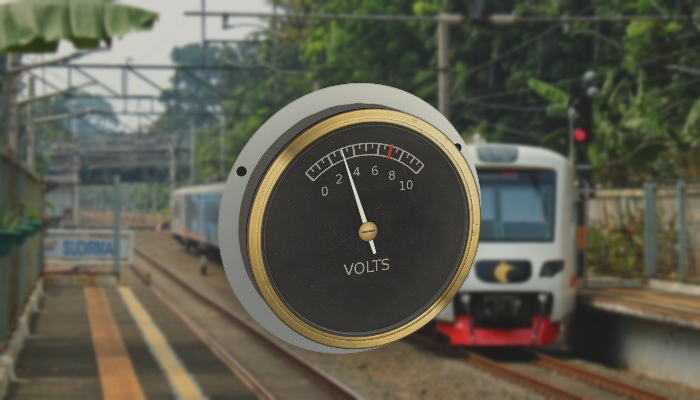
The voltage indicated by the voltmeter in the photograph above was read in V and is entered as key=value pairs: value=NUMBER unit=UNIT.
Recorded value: value=3 unit=V
